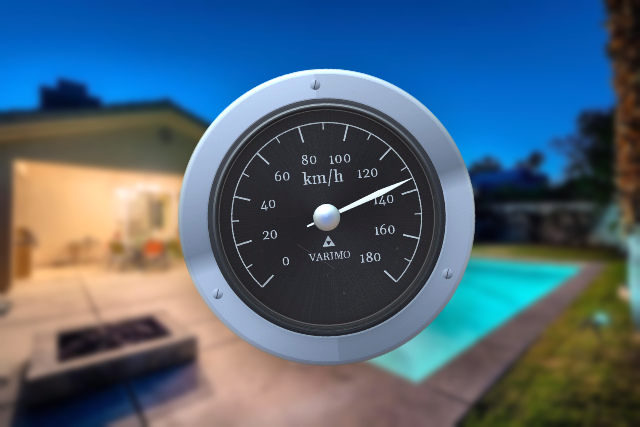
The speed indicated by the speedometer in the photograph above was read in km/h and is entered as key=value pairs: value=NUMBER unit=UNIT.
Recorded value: value=135 unit=km/h
